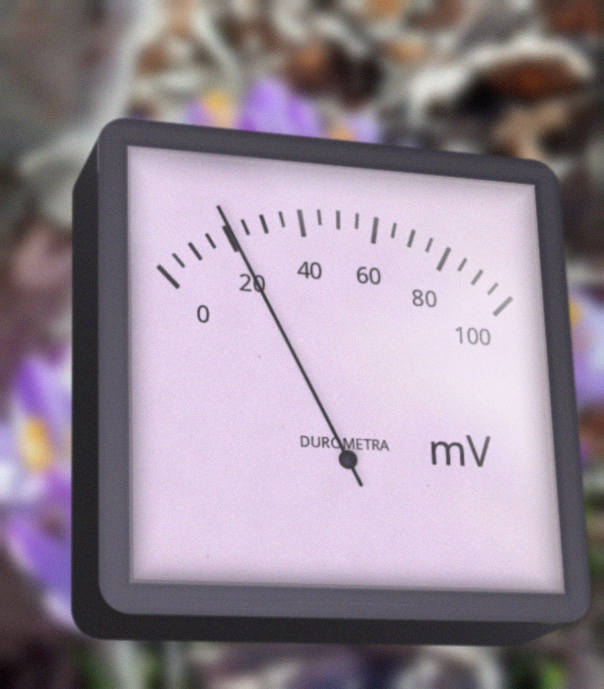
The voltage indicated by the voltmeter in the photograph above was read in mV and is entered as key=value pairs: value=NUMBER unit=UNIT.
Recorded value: value=20 unit=mV
